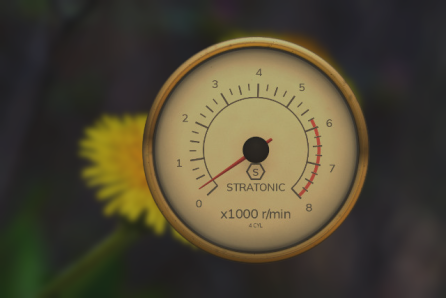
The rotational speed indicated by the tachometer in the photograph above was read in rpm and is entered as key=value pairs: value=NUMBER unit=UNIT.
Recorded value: value=250 unit=rpm
